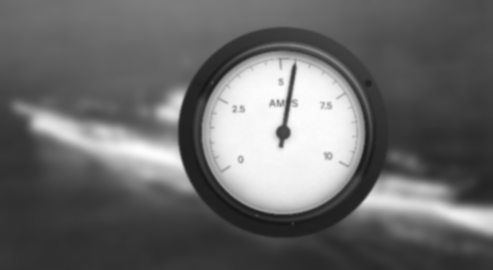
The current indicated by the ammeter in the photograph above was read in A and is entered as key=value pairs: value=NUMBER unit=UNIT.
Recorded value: value=5.5 unit=A
